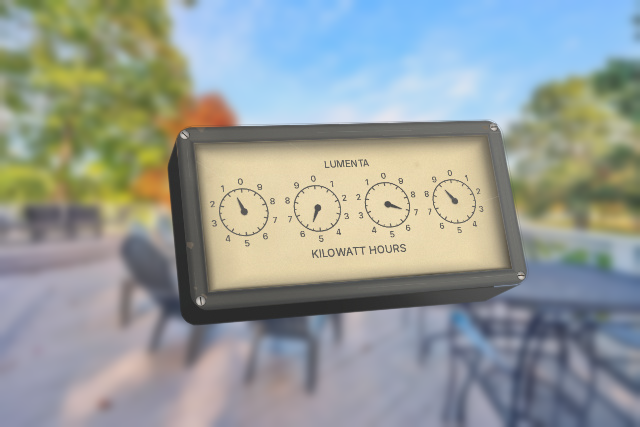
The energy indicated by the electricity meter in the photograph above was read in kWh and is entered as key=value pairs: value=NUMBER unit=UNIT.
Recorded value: value=569 unit=kWh
